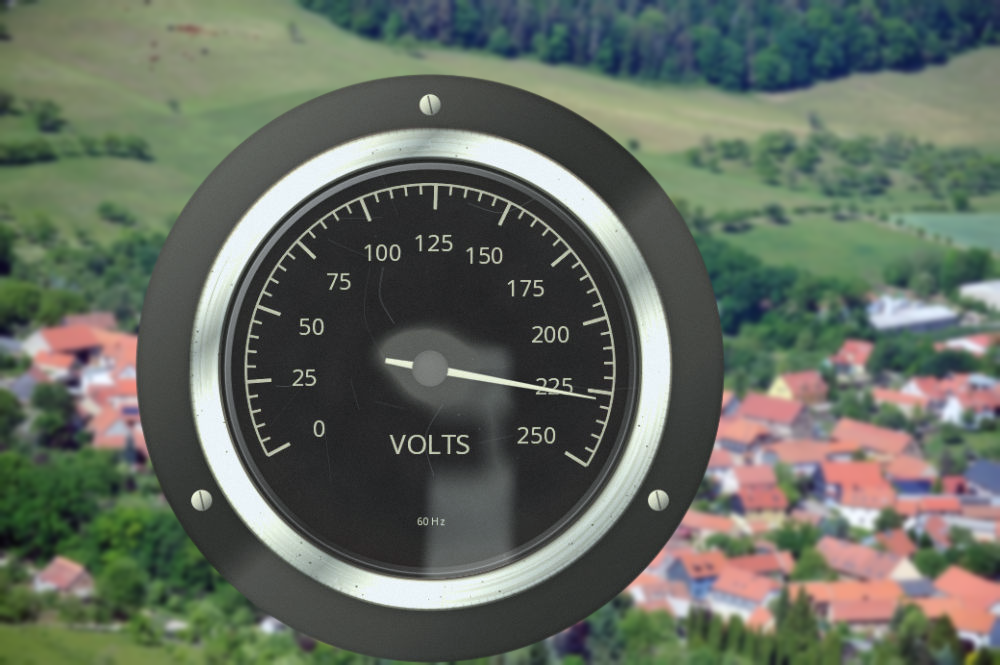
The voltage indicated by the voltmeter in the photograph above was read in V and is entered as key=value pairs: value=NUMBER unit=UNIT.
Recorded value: value=227.5 unit=V
